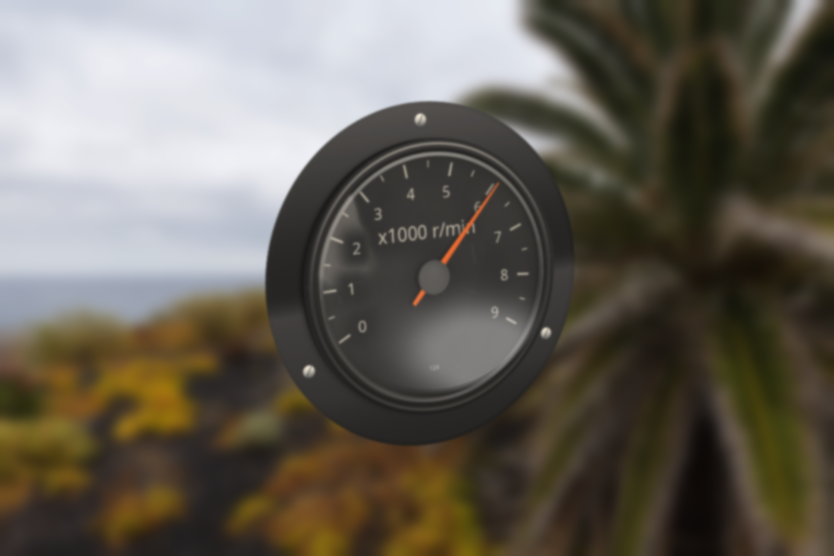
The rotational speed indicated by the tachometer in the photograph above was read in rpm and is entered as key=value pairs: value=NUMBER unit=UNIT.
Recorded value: value=6000 unit=rpm
